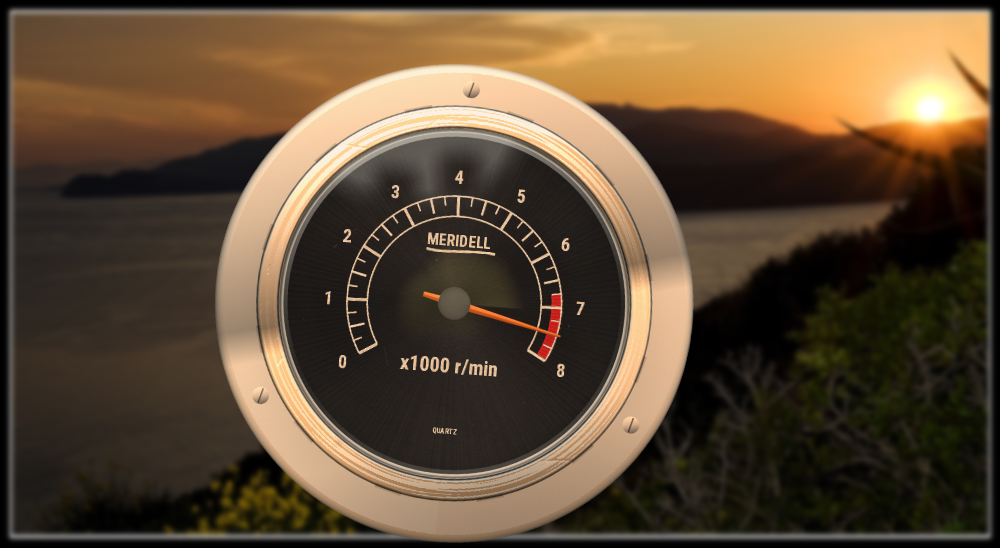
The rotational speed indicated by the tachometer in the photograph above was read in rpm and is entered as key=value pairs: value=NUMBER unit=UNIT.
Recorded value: value=7500 unit=rpm
